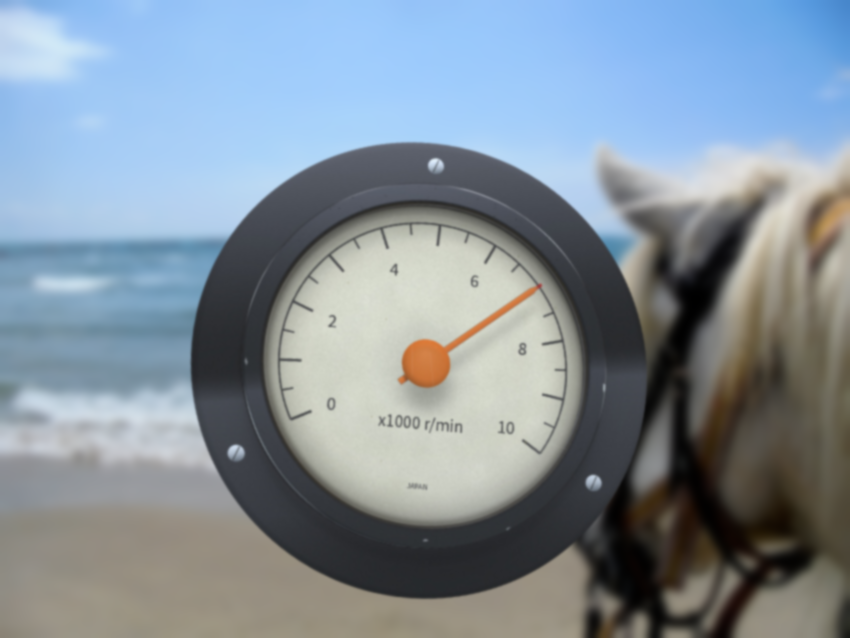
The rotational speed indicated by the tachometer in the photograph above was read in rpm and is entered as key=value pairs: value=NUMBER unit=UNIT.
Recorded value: value=7000 unit=rpm
